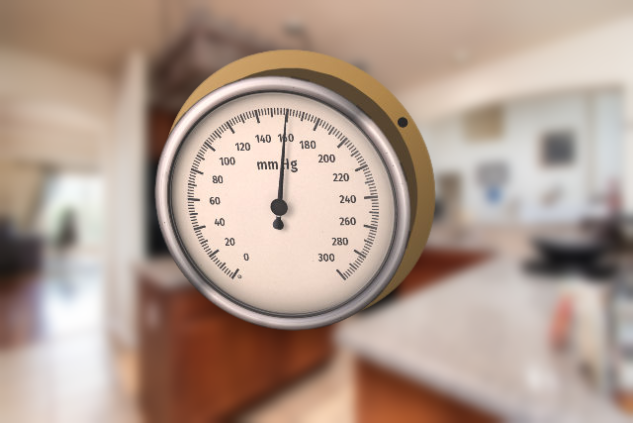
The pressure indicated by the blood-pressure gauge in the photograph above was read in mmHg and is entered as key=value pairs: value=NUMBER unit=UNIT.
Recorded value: value=160 unit=mmHg
